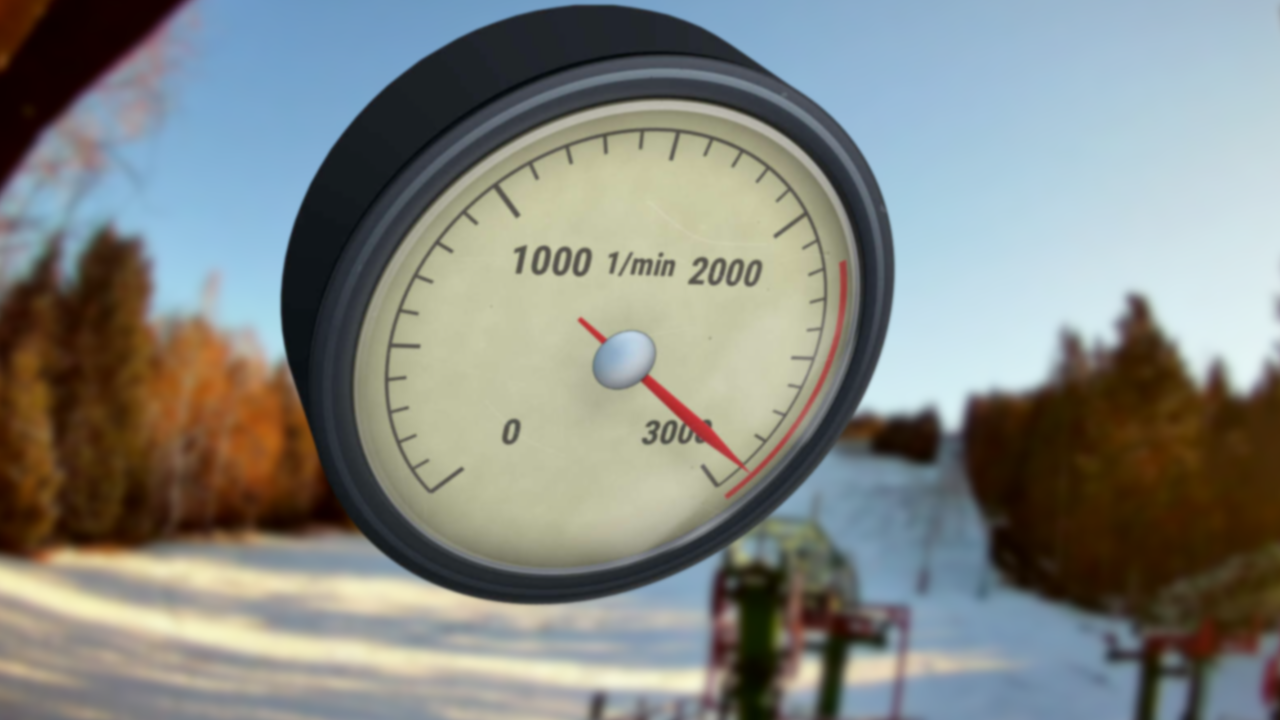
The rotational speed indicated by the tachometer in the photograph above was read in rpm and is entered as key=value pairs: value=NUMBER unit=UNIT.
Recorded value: value=2900 unit=rpm
